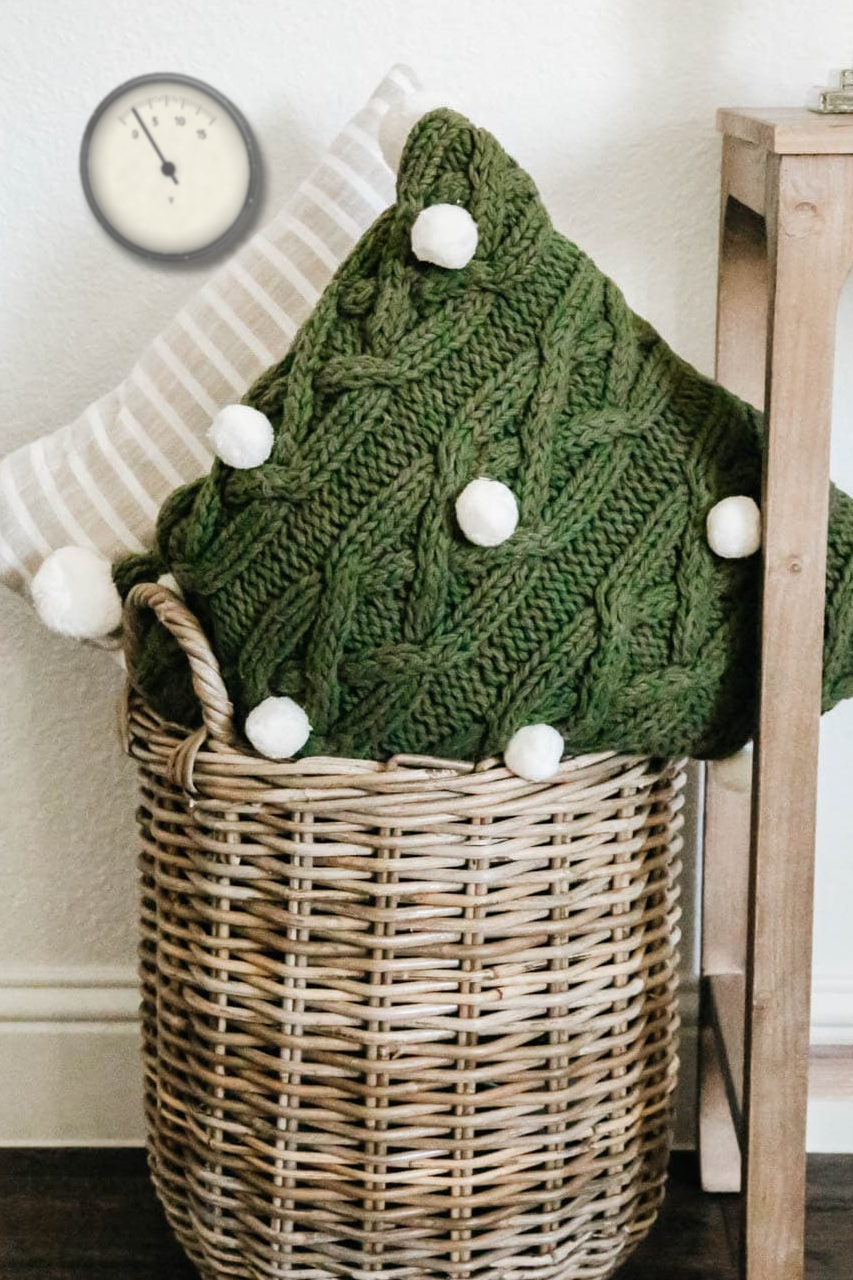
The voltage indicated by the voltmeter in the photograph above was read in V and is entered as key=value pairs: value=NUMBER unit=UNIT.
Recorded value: value=2.5 unit=V
